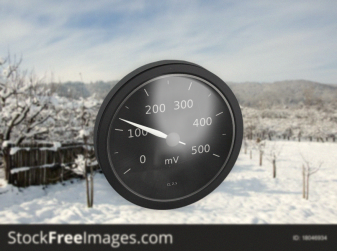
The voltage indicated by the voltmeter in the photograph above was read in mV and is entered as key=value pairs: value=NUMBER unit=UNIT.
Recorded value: value=125 unit=mV
